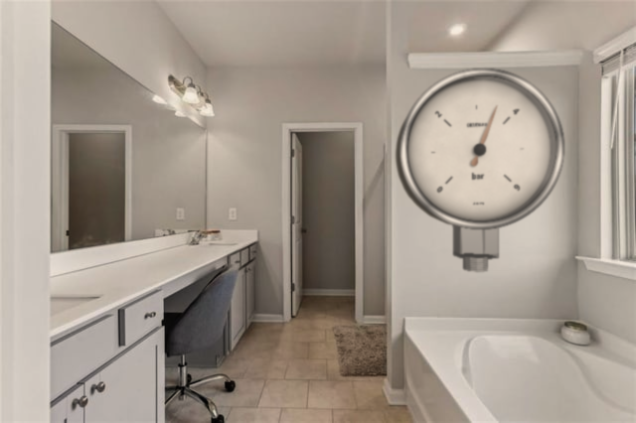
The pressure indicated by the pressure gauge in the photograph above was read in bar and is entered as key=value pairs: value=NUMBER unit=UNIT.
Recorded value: value=3.5 unit=bar
